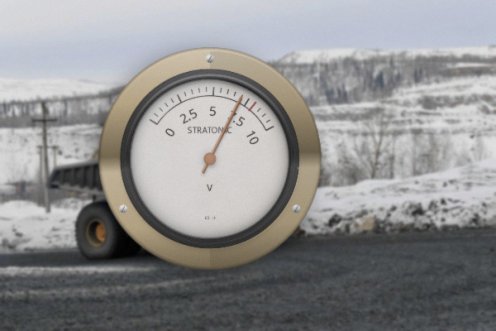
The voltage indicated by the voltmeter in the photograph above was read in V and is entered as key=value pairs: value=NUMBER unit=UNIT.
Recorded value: value=7 unit=V
